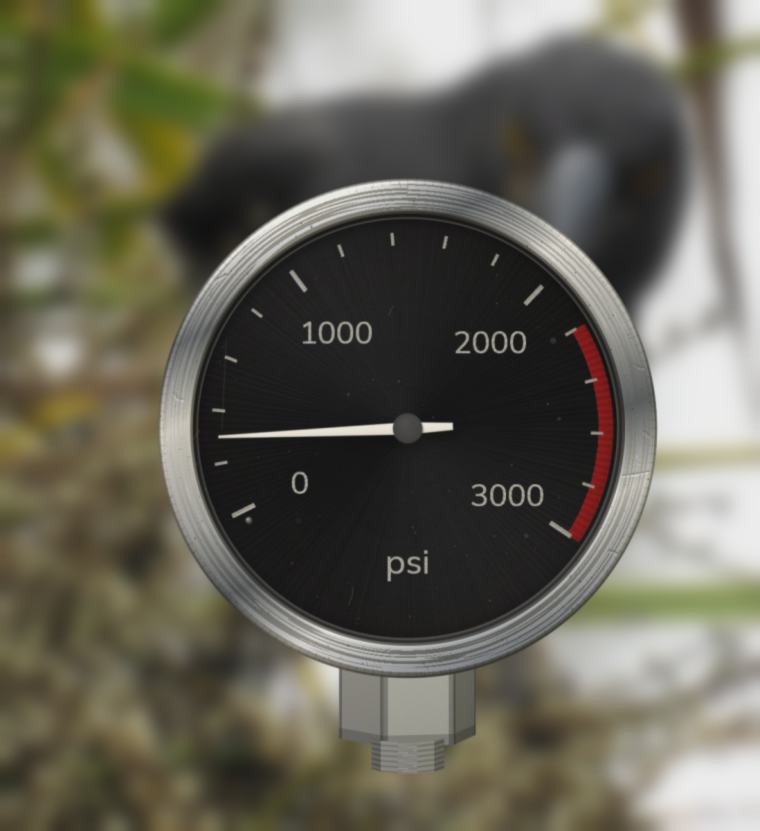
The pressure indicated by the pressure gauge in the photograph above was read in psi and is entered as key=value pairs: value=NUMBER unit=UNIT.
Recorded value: value=300 unit=psi
